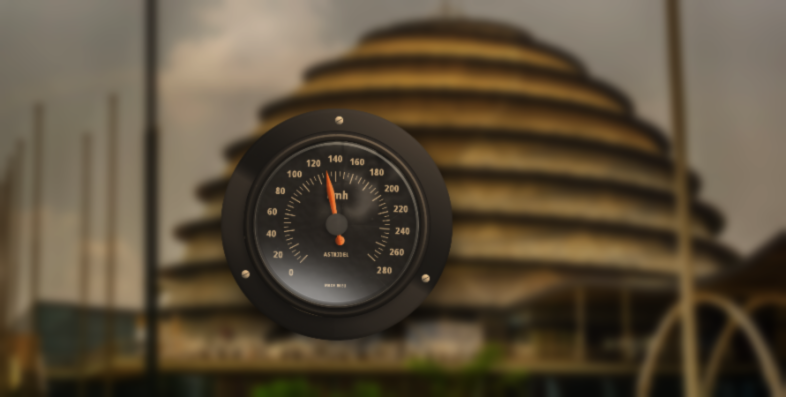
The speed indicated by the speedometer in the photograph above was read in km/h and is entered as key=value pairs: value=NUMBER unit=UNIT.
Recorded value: value=130 unit=km/h
